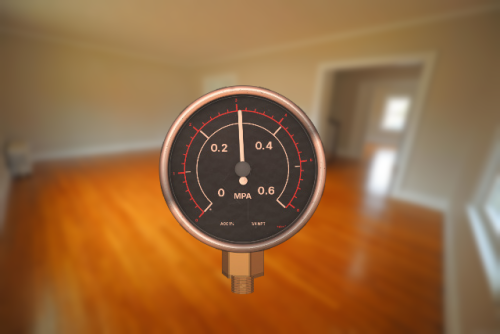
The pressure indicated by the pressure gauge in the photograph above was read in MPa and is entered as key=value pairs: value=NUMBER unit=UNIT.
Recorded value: value=0.3 unit=MPa
